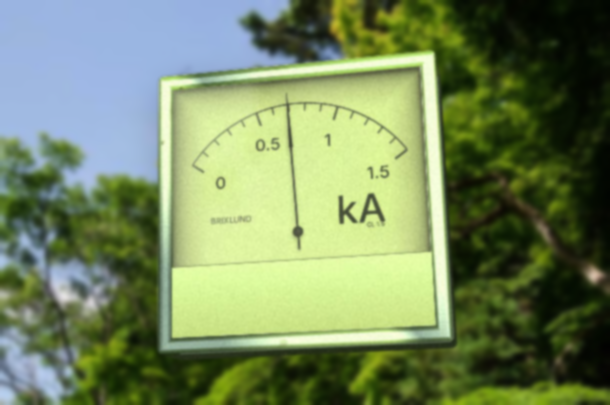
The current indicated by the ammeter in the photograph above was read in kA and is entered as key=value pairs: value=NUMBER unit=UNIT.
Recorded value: value=0.7 unit=kA
